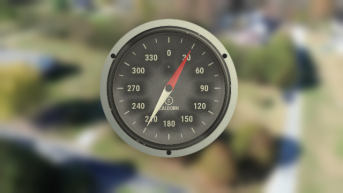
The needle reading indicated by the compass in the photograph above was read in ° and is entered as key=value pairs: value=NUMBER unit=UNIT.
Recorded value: value=30 unit=°
